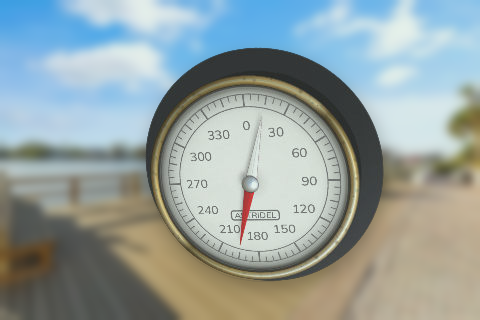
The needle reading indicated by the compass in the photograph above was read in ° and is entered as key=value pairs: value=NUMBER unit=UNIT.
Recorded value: value=195 unit=°
